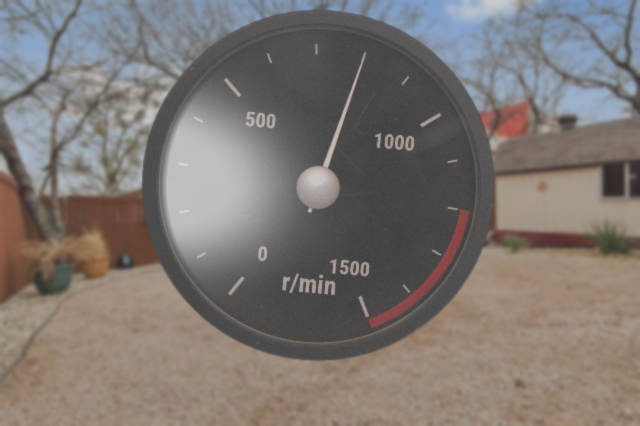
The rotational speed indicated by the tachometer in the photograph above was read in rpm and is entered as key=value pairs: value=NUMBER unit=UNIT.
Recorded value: value=800 unit=rpm
